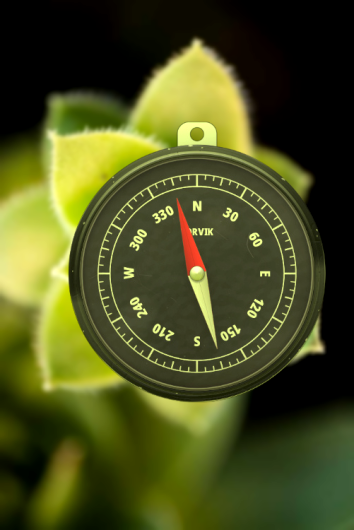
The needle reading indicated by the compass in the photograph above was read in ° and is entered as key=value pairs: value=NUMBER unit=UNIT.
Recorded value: value=345 unit=°
